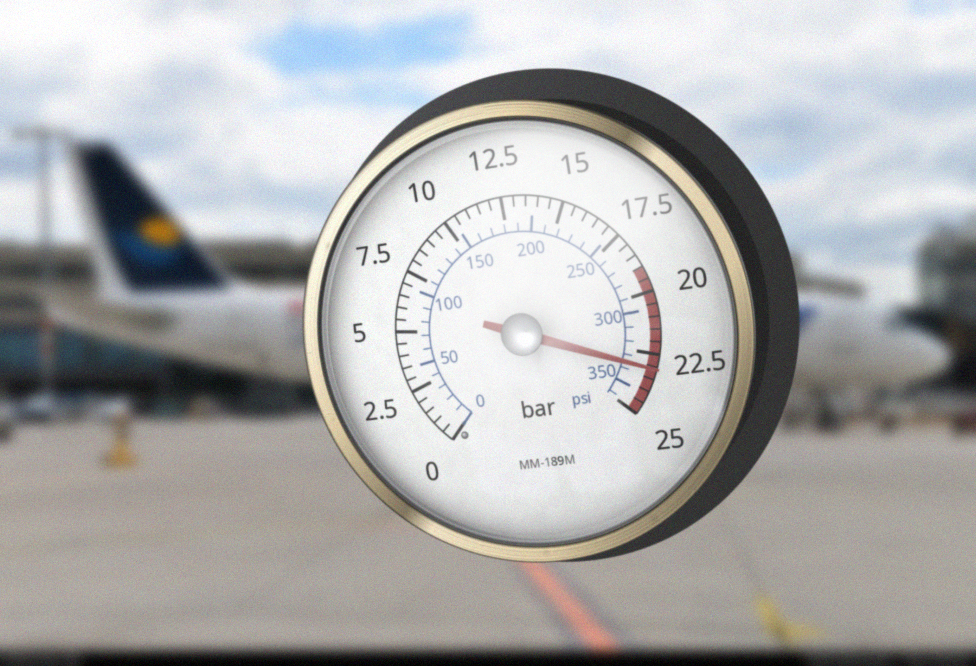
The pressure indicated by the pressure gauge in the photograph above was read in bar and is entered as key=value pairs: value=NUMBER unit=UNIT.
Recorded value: value=23 unit=bar
